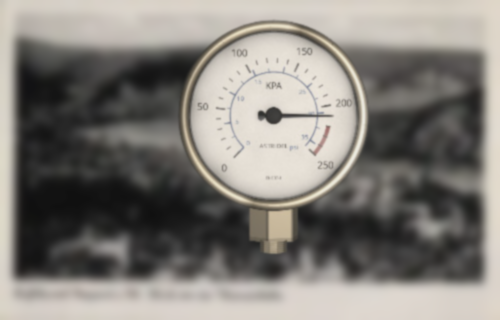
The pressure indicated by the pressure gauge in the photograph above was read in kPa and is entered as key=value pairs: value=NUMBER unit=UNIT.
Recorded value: value=210 unit=kPa
